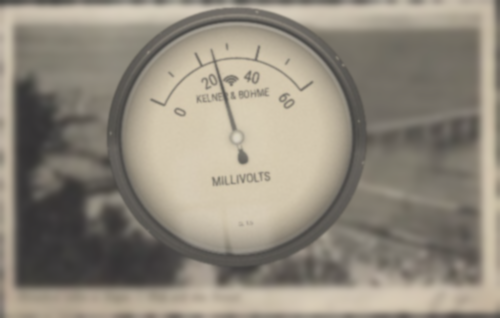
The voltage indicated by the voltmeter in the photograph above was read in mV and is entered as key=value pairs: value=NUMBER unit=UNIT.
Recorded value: value=25 unit=mV
